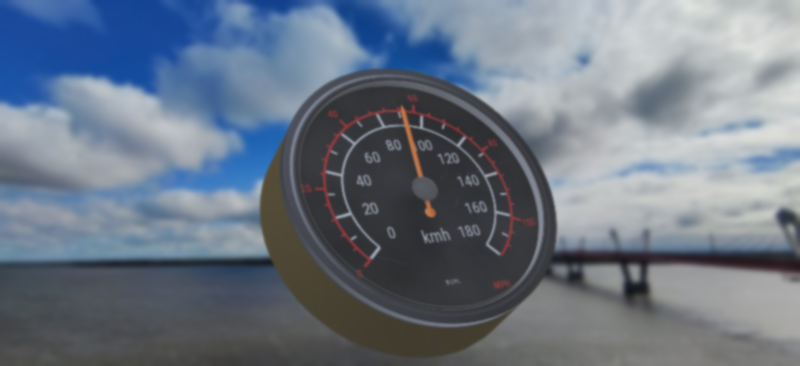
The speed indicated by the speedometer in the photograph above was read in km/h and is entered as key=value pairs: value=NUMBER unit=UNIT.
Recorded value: value=90 unit=km/h
